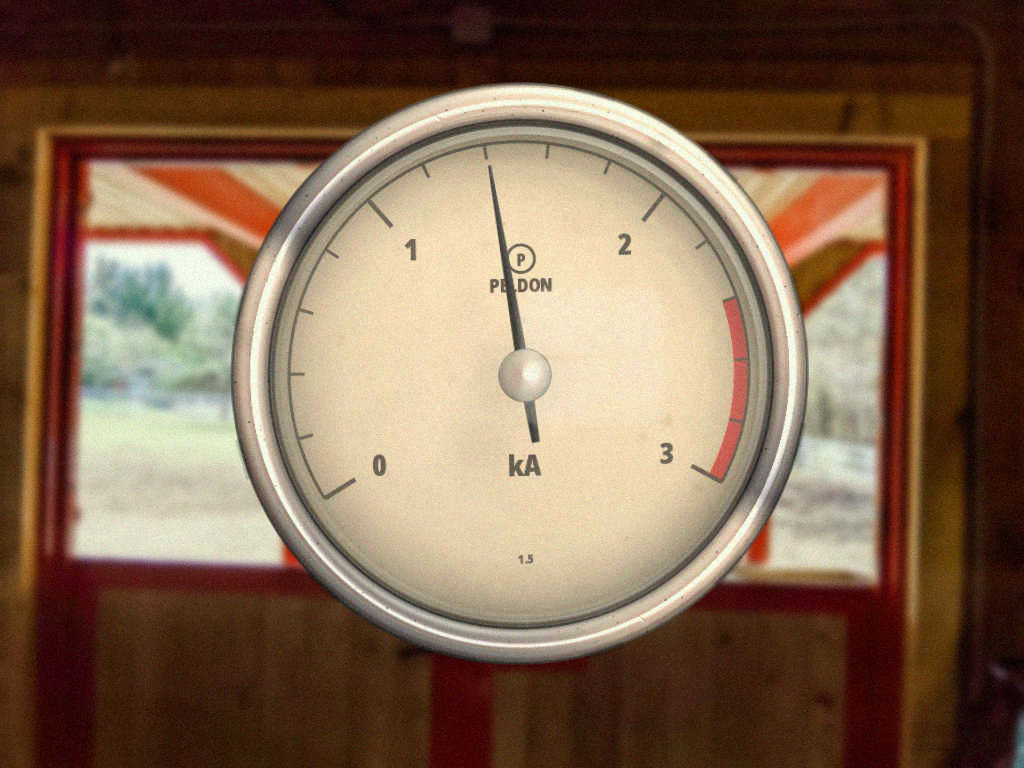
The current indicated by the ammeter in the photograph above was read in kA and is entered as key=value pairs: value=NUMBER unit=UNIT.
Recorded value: value=1.4 unit=kA
